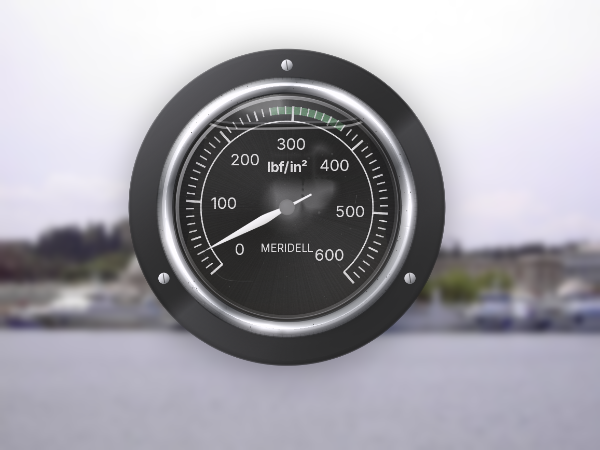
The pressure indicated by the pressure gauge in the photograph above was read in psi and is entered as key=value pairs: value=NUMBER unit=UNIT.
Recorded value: value=30 unit=psi
